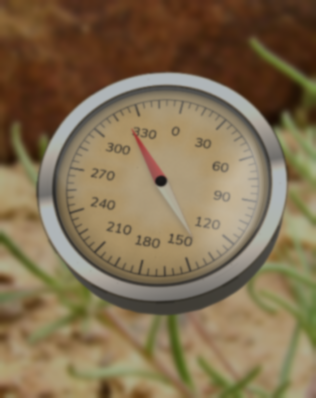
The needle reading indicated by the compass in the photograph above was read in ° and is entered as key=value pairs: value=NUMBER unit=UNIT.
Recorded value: value=320 unit=°
